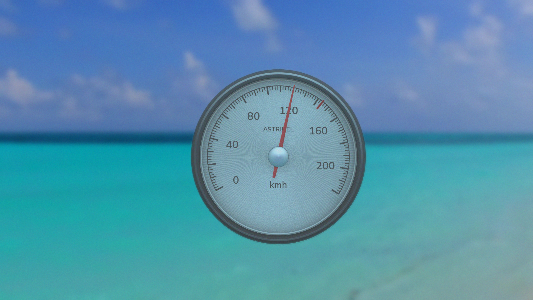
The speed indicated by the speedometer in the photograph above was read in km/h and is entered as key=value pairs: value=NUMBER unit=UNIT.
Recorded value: value=120 unit=km/h
